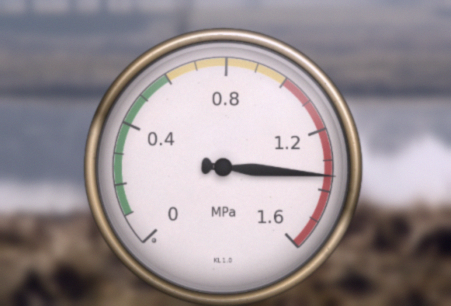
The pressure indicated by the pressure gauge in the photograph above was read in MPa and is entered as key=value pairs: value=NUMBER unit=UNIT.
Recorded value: value=1.35 unit=MPa
